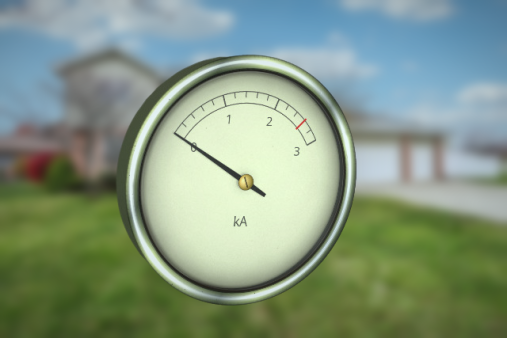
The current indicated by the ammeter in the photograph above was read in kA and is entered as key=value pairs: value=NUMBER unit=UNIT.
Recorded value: value=0 unit=kA
